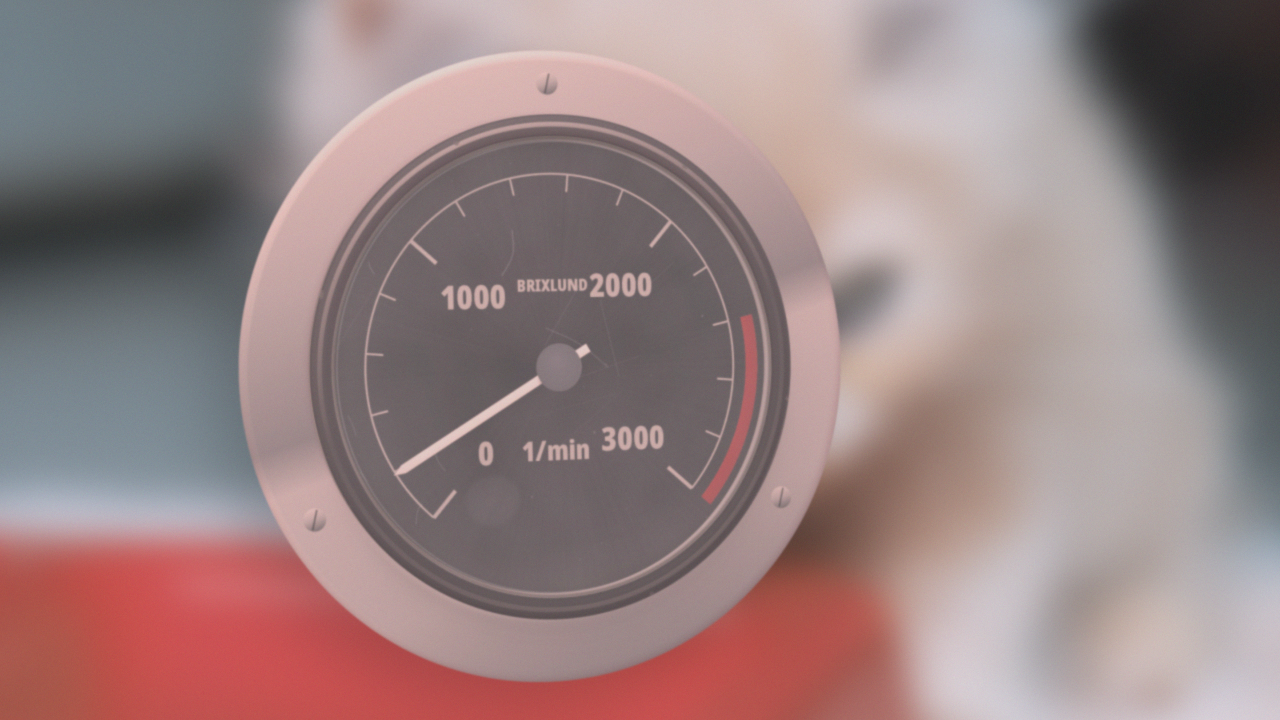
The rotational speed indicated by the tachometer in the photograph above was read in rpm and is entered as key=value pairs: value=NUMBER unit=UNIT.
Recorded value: value=200 unit=rpm
